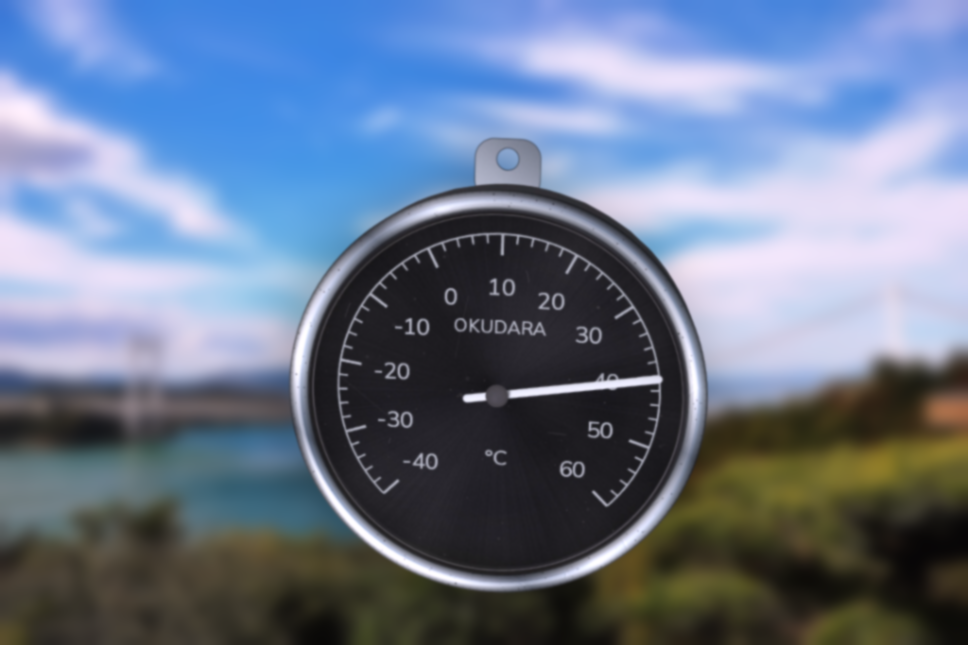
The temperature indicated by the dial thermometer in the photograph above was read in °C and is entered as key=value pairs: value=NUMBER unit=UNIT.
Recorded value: value=40 unit=°C
